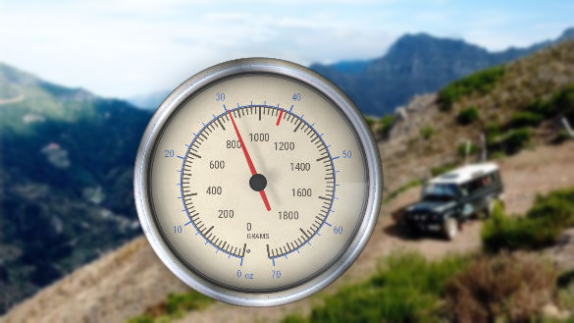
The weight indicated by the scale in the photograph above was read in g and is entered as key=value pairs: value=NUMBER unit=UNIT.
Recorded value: value=860 unit=g
